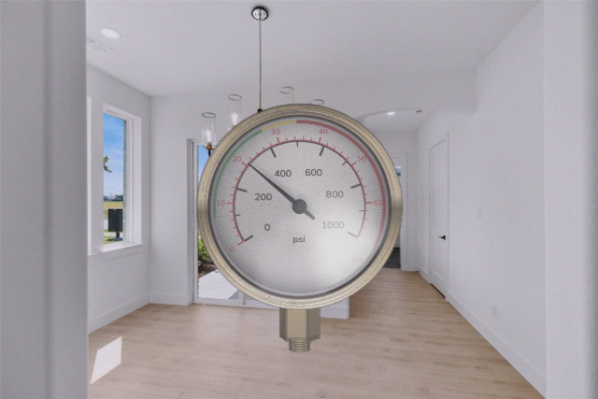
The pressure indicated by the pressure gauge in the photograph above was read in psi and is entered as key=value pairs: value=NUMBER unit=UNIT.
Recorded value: value=300 unit=psi
